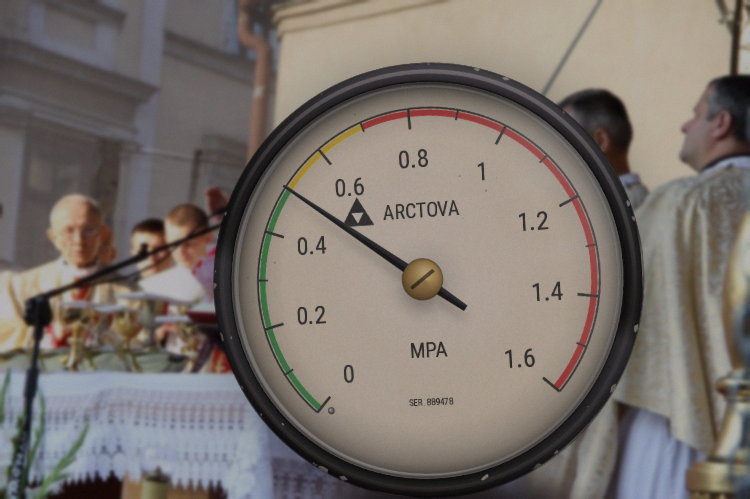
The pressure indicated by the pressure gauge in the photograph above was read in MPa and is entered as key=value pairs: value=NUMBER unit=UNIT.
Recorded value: value=0.5 unit=MPa
